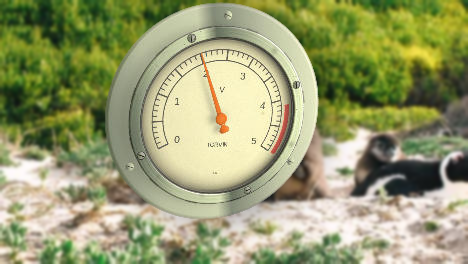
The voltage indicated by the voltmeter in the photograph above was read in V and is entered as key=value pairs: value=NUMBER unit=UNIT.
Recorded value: value=2 unit=V
